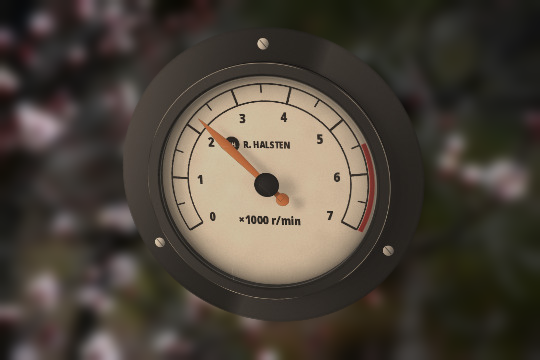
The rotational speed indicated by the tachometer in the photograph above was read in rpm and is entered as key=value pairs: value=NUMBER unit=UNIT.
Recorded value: value=2250 unit=rpm
